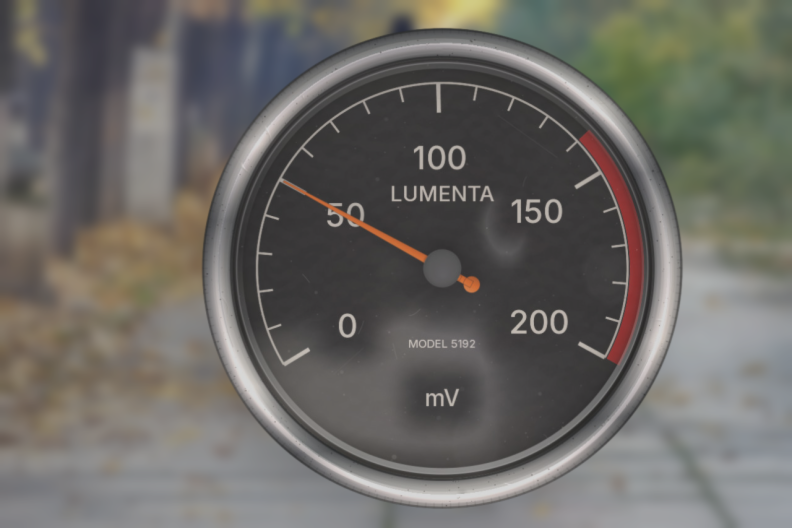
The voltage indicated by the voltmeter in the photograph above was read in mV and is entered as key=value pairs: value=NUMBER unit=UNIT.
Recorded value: value=50 unit=mV
